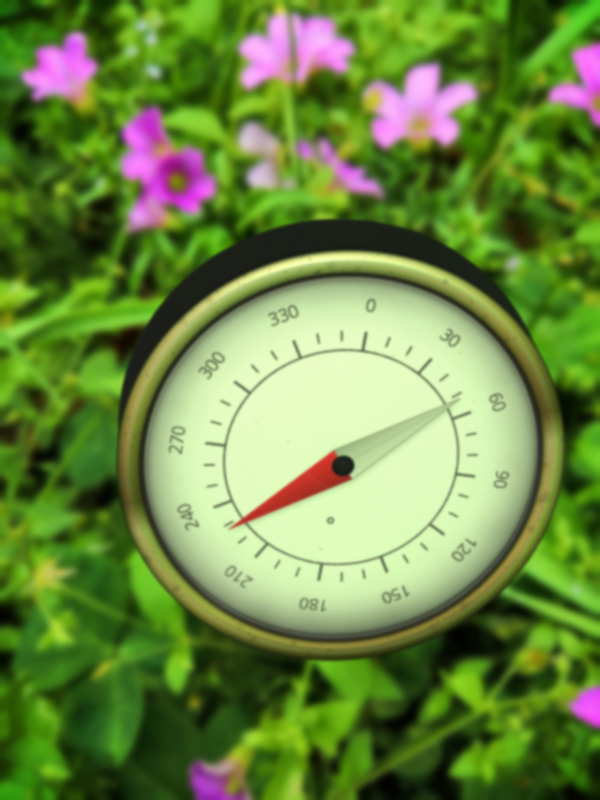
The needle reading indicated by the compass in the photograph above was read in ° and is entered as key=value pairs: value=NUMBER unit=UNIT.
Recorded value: value=230 unit=°
